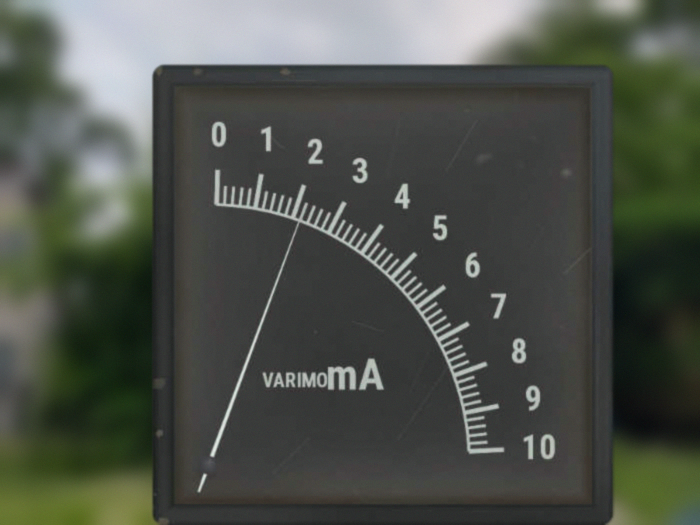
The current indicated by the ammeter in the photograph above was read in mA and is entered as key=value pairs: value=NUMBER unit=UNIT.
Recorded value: value=2.2 unit=mA
